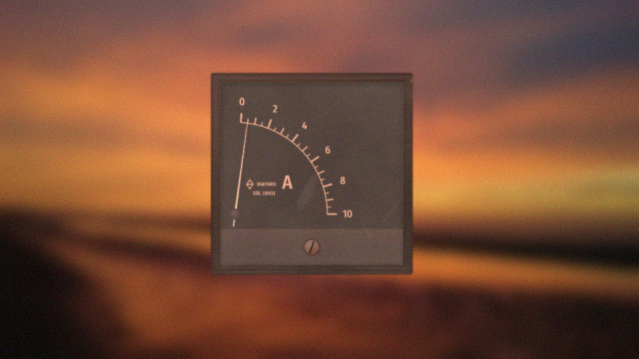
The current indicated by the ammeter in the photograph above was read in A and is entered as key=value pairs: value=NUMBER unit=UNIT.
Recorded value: value=0.5 unit=A
